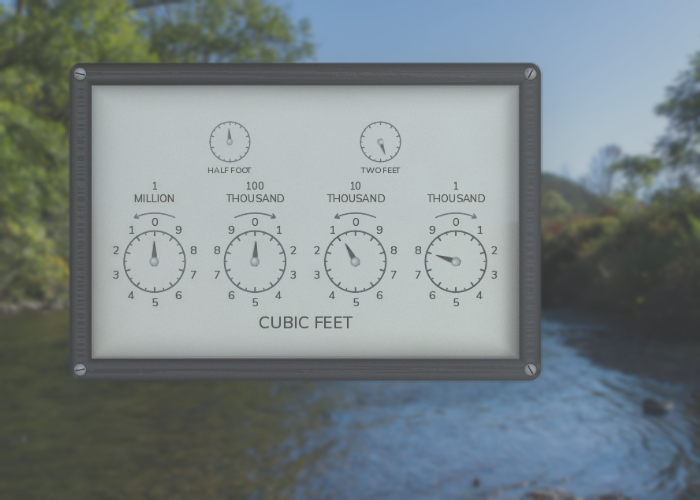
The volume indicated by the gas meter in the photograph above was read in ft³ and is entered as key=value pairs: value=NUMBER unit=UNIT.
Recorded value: value=800 unit=ft³
